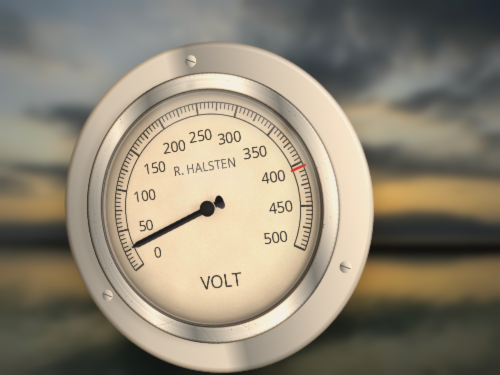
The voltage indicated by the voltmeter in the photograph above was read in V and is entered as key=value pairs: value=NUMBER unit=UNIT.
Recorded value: value=25 unit=V
